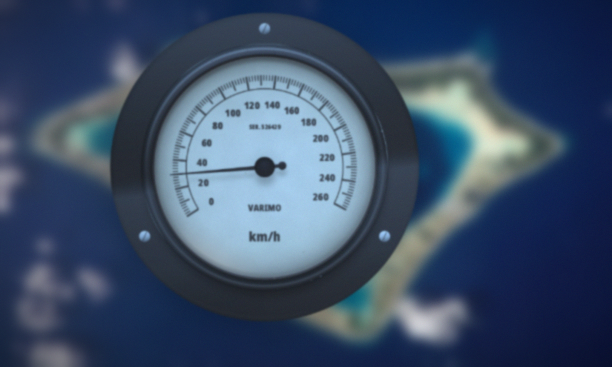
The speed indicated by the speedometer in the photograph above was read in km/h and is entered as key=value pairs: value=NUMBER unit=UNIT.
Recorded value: value=30 unit=km/h
